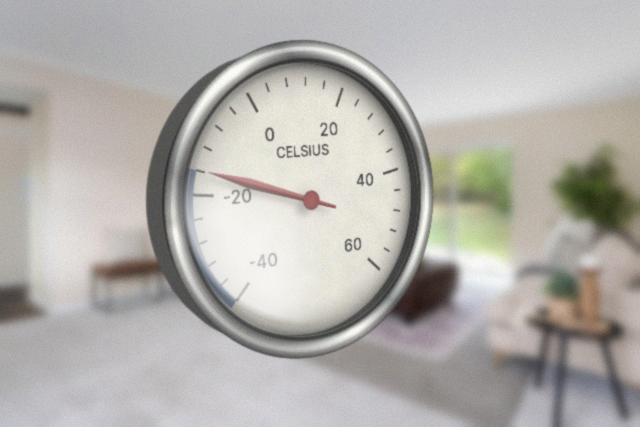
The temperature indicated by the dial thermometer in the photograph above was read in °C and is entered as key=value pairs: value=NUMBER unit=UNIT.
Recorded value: value=-16 unit=°C
